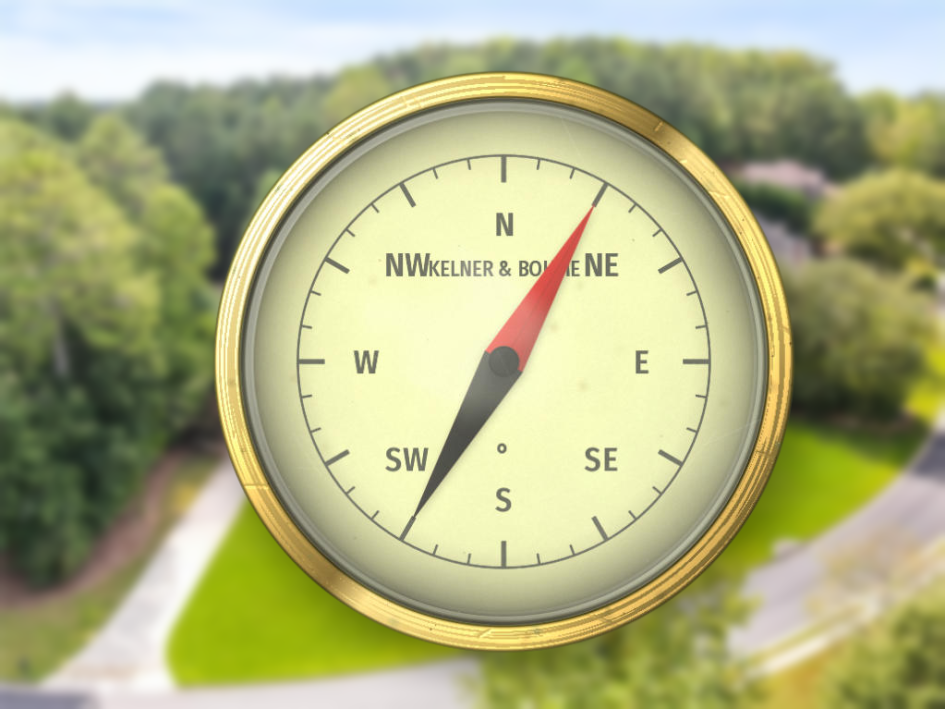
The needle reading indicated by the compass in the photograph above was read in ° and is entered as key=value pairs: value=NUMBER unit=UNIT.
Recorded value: value=30 unit=°
